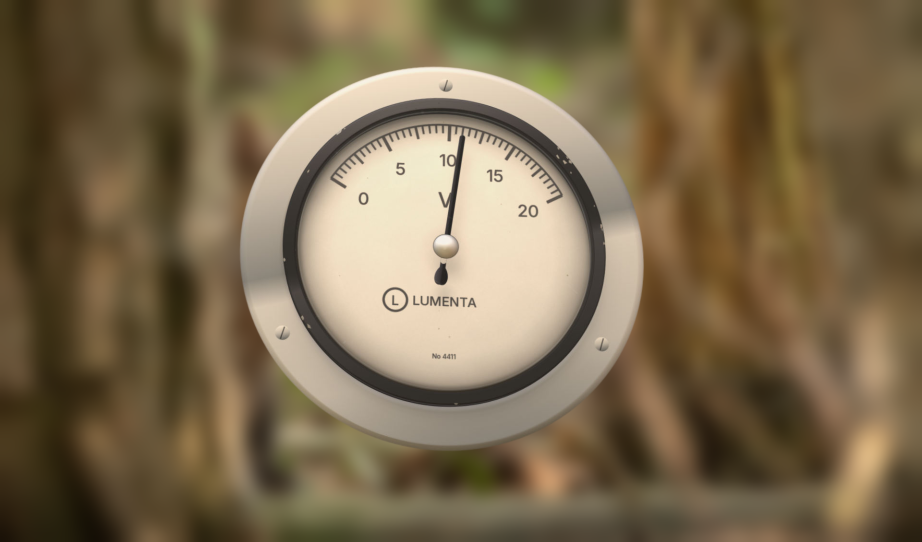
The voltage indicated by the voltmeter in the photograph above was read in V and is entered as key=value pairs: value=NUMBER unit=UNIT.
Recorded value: value=11 unit=V
